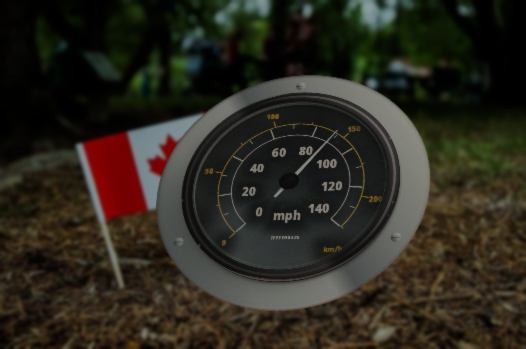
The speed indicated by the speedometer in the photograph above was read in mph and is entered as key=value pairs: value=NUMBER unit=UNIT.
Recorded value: value=90 unit=mph
